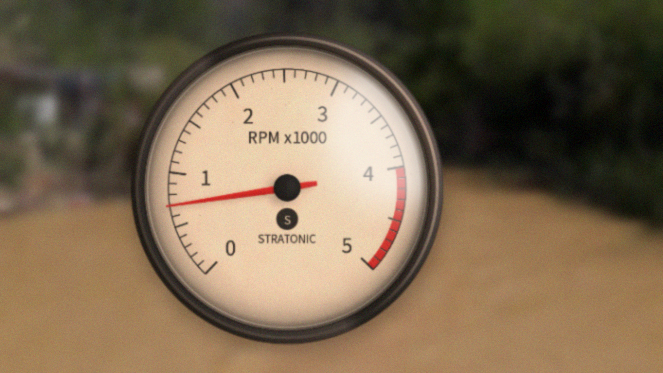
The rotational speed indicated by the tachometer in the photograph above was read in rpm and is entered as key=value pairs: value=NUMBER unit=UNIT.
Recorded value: value=700 unit=rpm
